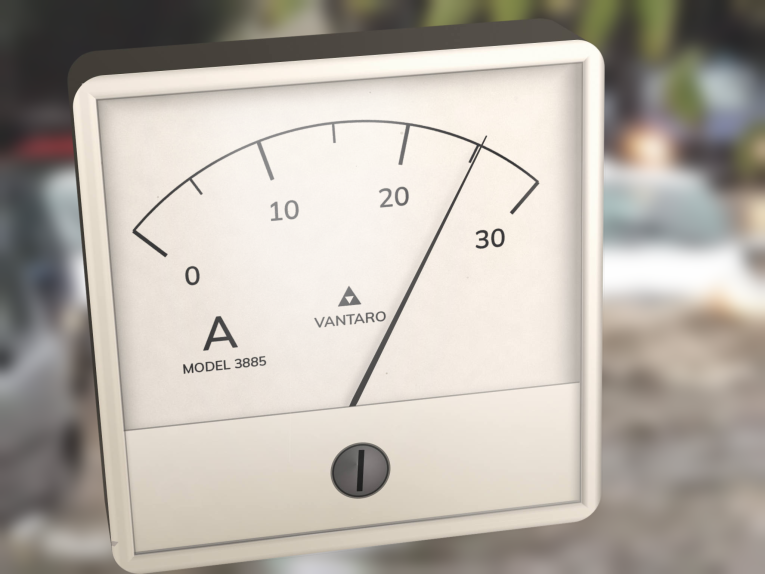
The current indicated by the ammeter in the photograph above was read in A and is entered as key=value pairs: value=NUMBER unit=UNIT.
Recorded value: value=25 unit=A
